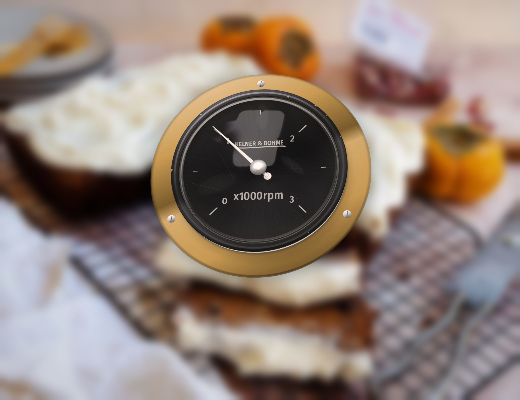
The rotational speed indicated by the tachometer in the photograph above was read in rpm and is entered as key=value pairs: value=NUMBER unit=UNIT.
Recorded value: value=1000 unit=rpm
